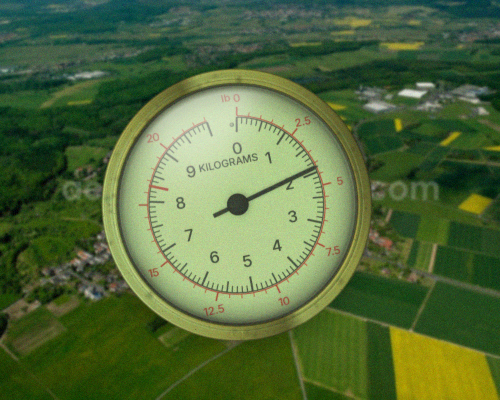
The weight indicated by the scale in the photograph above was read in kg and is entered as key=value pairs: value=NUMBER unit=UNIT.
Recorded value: value=1.9 unit=kg
